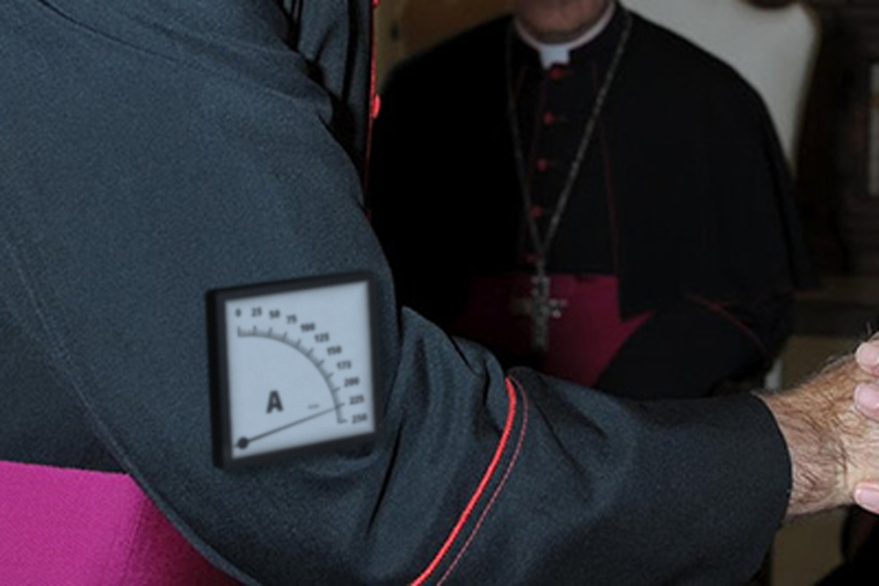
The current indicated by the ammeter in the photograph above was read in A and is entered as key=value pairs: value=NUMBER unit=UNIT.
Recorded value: value=225 unit=A
